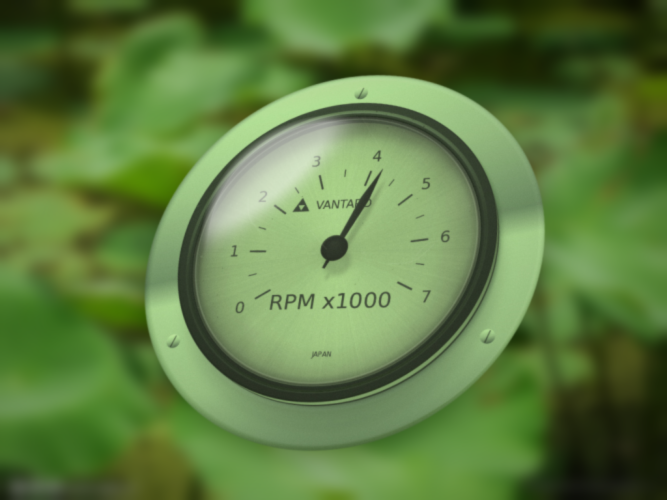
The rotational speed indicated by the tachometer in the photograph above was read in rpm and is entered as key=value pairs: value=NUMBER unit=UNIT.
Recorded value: value=4250 unit=rpm
